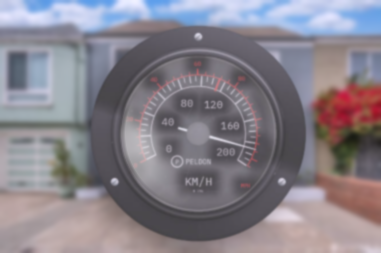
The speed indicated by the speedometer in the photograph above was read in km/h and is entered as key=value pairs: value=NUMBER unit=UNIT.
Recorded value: value=185 unit=km/h
